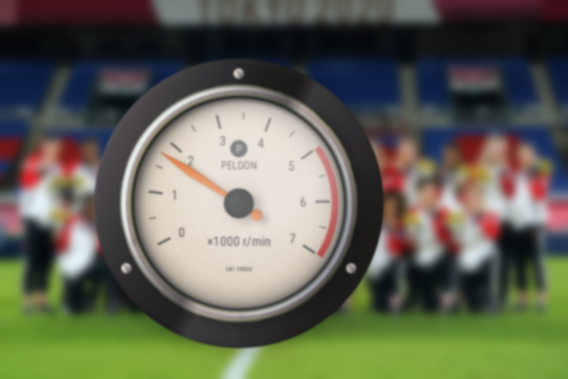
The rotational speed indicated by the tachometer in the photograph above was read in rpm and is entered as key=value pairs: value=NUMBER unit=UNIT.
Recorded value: value=1750 unit=rpm
